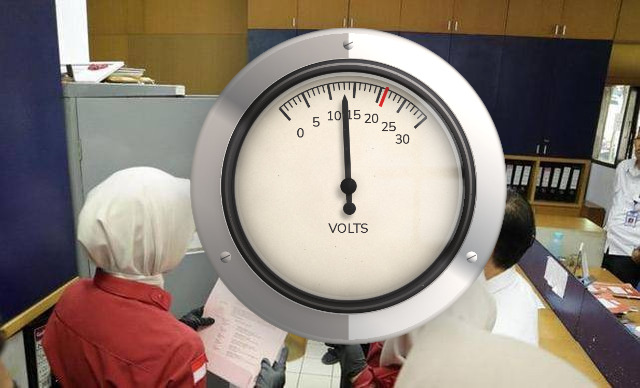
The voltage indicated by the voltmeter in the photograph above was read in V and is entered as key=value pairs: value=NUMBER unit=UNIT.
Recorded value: value=13 unit=V
